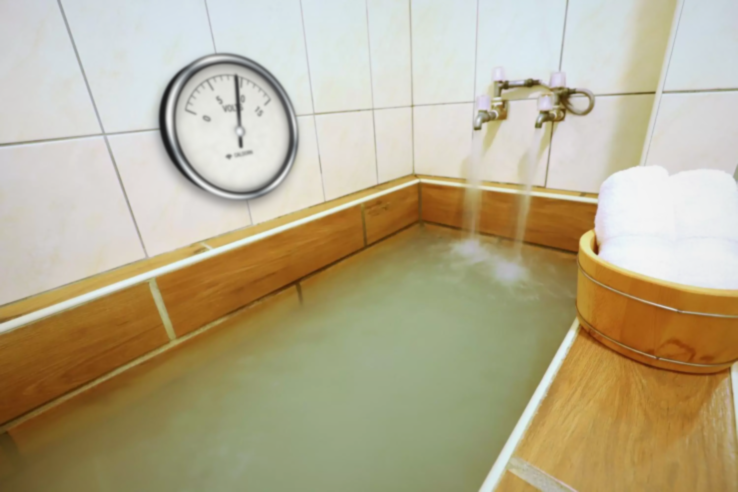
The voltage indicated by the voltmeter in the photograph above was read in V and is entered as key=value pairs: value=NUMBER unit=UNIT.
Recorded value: value=9 unit=V
